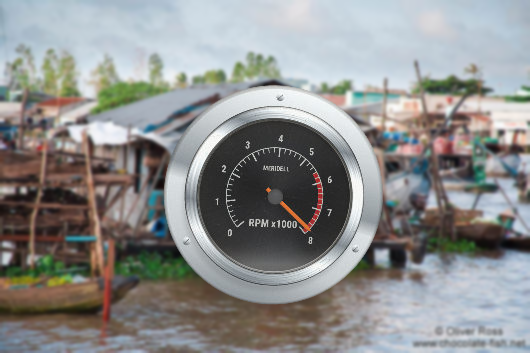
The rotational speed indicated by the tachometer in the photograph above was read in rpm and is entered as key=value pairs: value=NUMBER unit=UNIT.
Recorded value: value=7800 unit=rpm
